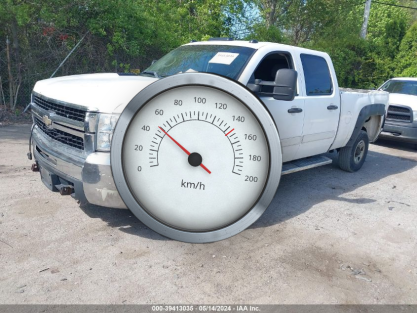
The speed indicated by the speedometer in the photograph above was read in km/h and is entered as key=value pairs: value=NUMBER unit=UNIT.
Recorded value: value=50 unit=km/h
